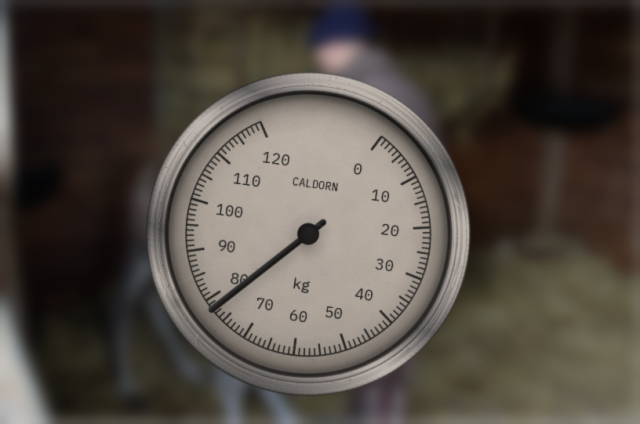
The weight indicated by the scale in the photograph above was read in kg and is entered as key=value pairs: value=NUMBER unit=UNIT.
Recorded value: value=78 unit=kg
